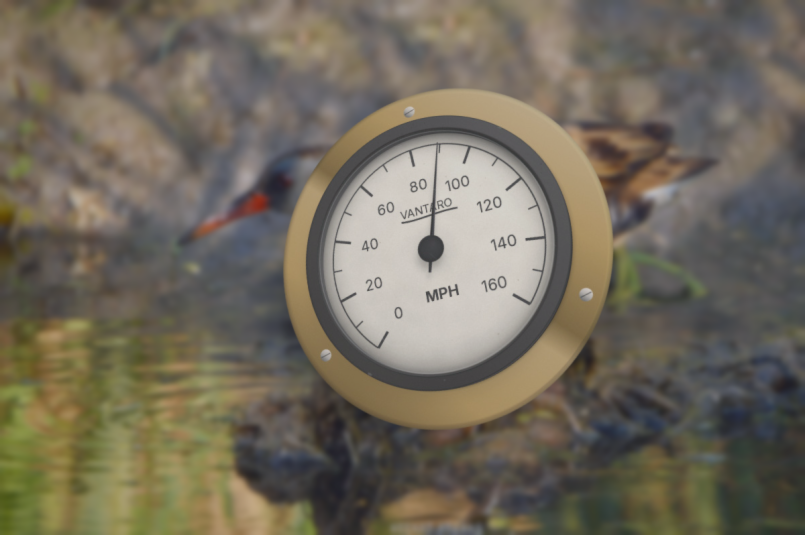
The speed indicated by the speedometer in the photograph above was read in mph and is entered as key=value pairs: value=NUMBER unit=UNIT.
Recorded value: value=90 unit=mph
